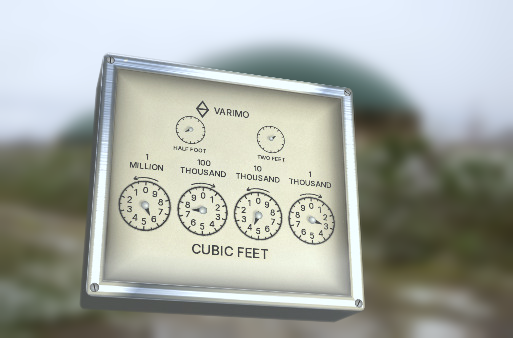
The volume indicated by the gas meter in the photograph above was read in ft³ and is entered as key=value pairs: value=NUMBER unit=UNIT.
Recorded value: value=574300 unit=ft³
